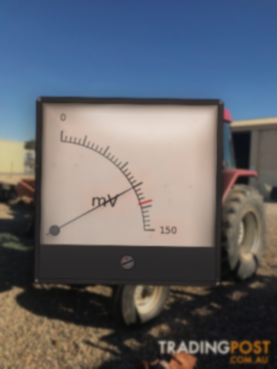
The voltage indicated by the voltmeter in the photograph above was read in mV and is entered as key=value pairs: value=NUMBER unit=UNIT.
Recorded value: value=100 unit=mV
